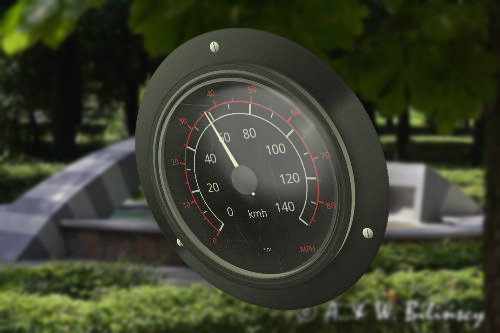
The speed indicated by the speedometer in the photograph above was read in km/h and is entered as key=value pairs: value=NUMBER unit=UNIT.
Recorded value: value=60 unit=km/h
